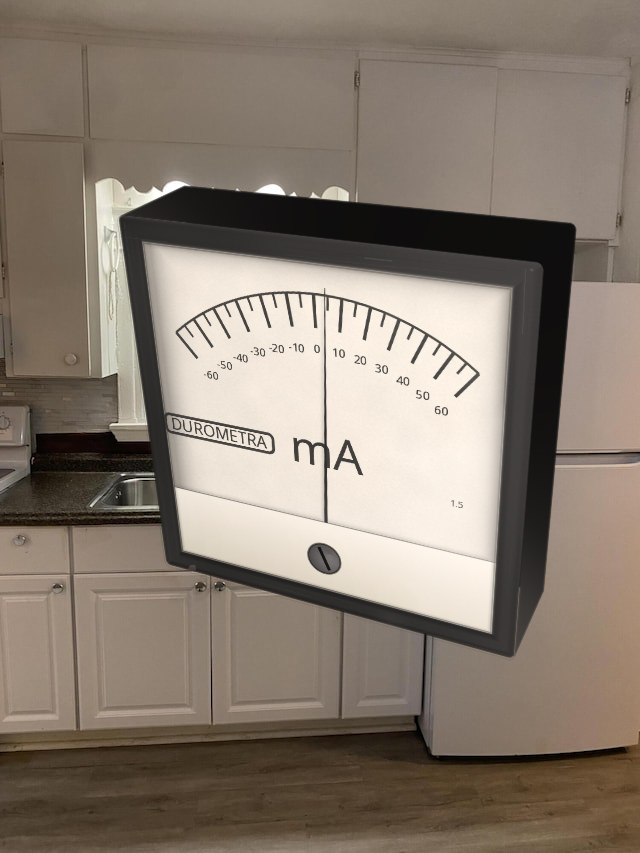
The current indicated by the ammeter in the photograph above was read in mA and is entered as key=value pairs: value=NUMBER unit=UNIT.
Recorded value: value=5 unit=mA
